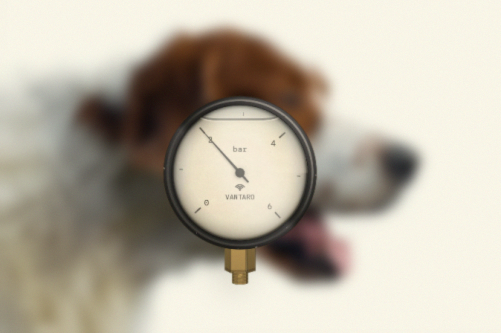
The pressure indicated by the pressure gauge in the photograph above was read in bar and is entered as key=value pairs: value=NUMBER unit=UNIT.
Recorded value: value=2 unit=bar
